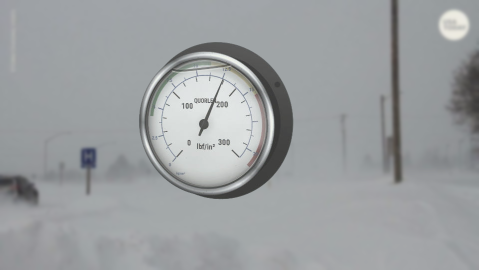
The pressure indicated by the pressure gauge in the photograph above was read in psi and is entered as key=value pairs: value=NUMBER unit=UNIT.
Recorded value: value=180 unit=psi
